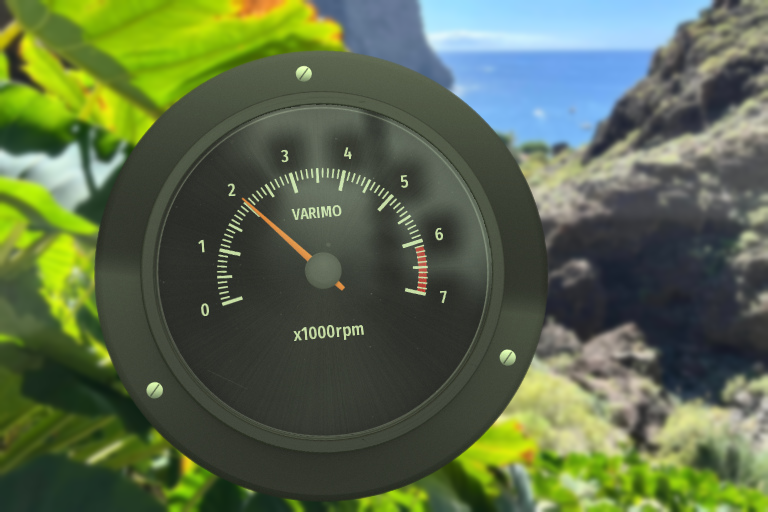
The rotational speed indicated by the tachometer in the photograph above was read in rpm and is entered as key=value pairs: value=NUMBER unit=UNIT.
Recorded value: value=2000 unit=rpm
